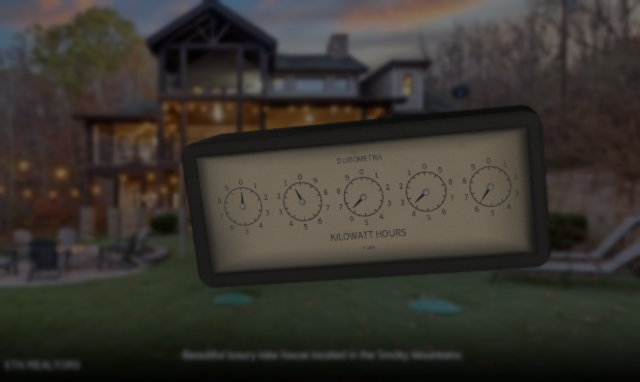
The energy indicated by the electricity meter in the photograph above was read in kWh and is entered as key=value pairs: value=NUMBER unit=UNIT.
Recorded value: value=636 unit=kWh
